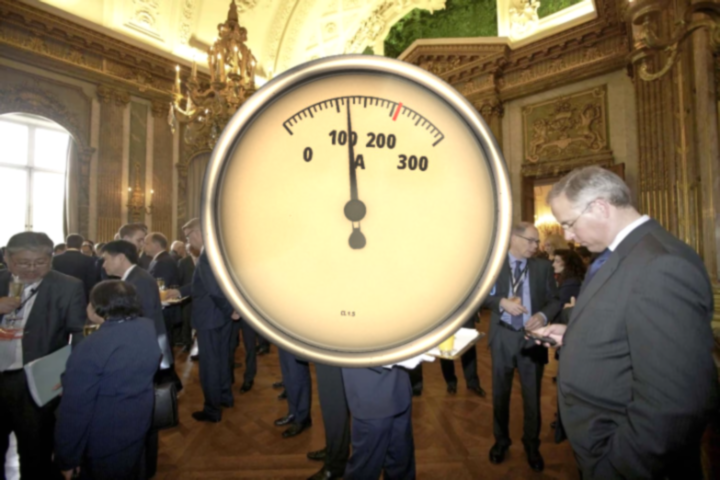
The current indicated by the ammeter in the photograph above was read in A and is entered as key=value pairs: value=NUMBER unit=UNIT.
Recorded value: value=120 unit=A
